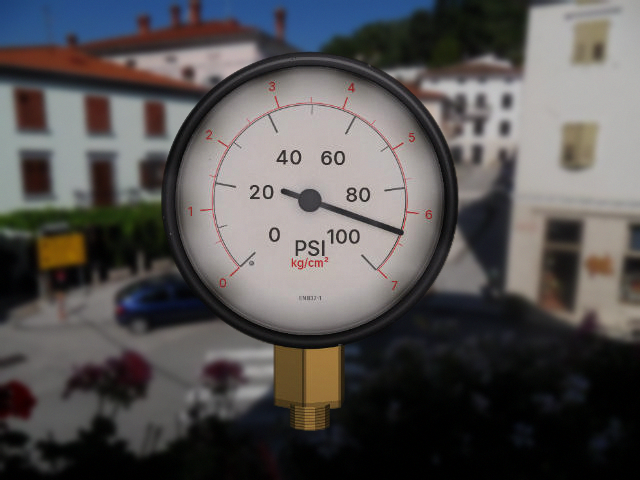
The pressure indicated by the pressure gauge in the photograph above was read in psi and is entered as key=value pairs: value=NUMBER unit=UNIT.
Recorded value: value=90 unit=psi
